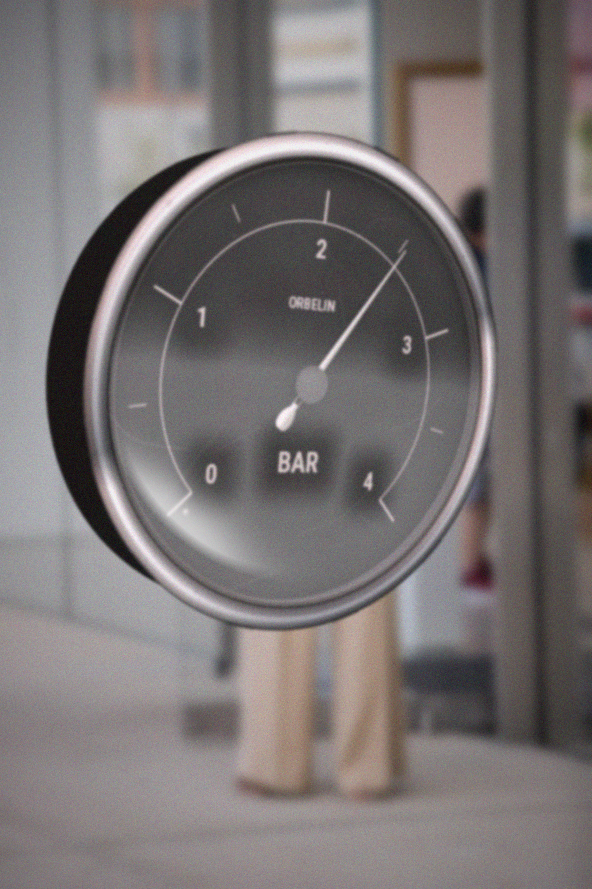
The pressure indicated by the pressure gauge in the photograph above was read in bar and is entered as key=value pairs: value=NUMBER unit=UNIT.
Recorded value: value=2.5 unit=bar
